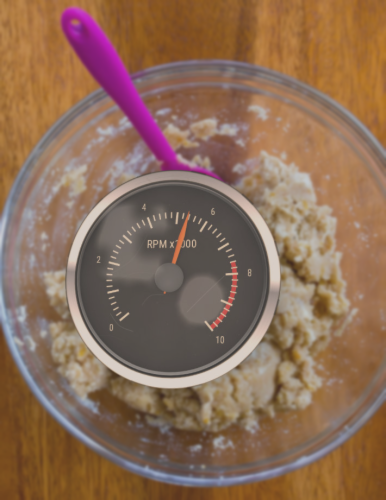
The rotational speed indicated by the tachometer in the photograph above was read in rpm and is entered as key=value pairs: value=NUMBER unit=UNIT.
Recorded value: value=5400 unit=rpm
